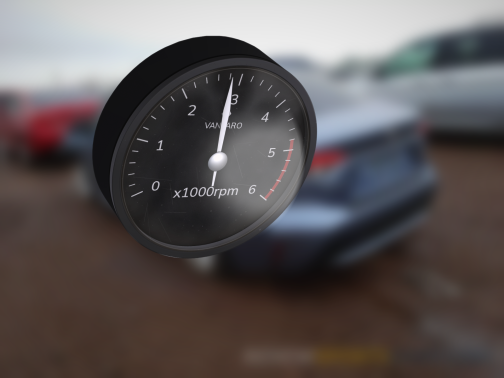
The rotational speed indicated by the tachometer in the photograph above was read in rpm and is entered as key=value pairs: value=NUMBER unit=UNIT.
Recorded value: value=2800 unit=rpm
